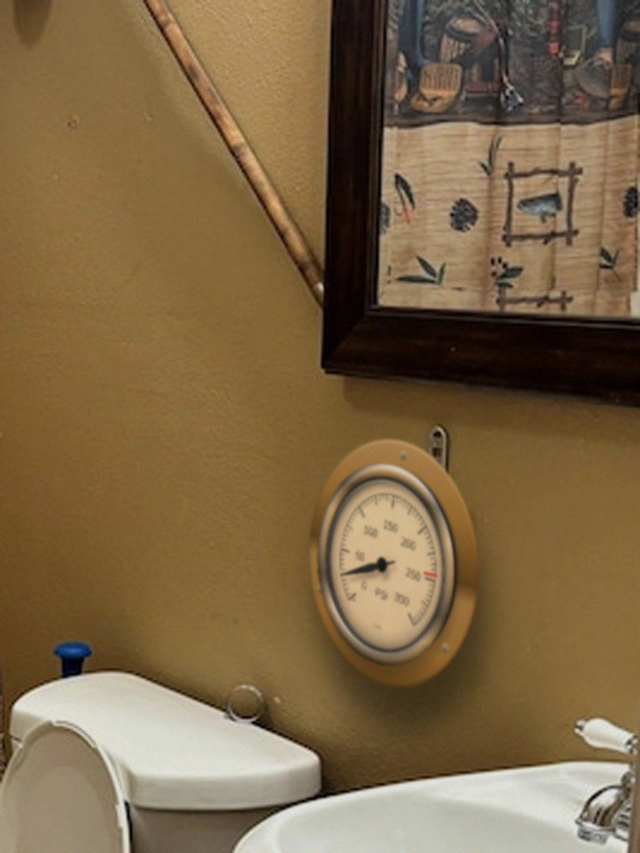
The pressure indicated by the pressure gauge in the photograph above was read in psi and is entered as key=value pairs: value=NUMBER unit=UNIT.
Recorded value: value=25 unit=psi
